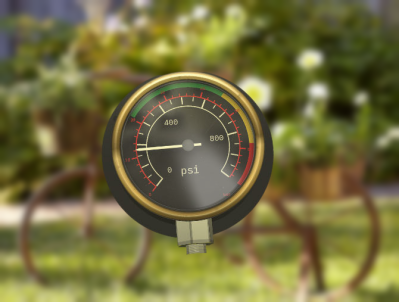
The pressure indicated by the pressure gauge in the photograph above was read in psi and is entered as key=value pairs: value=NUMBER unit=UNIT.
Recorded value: value=175 unit=psi
